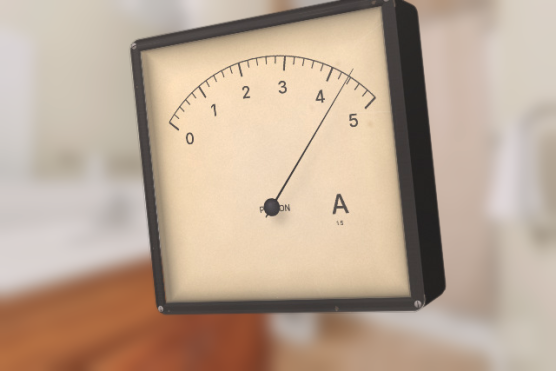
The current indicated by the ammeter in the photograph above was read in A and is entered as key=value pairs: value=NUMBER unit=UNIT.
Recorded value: value=4.4 unit=A
